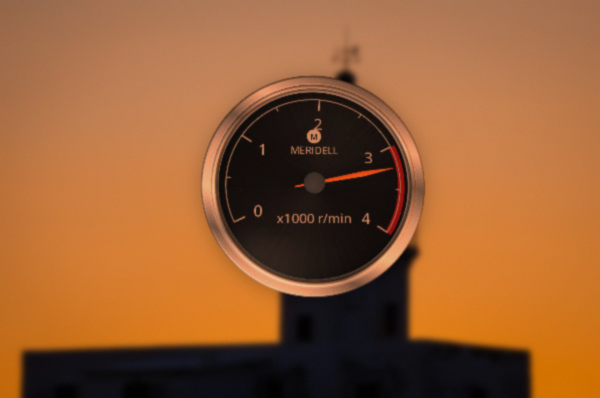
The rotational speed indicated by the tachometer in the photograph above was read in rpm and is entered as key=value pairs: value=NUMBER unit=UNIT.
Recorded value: value=3250 unit=rpm
